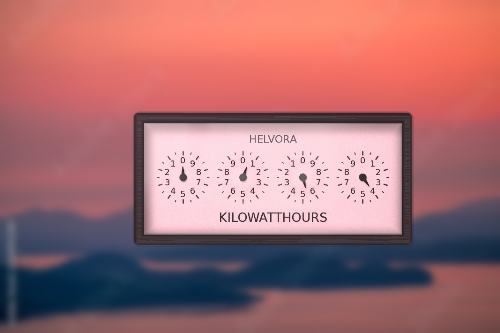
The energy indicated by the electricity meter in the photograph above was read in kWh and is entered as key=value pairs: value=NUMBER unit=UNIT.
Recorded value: value=54 unit=kWh
